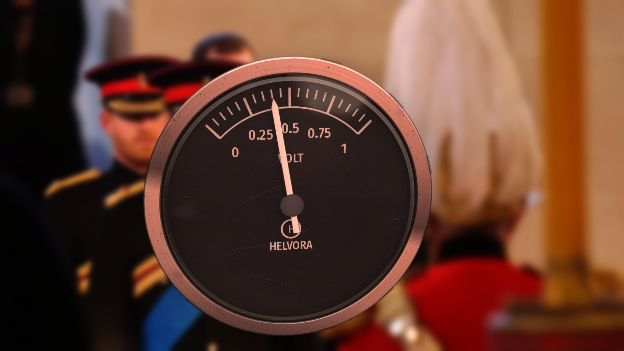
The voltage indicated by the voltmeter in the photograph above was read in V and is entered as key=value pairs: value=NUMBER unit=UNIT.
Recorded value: value=0.4 unit=V
